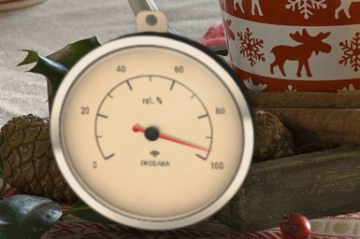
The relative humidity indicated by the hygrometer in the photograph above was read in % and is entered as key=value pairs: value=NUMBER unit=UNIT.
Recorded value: value=95 unit=%
